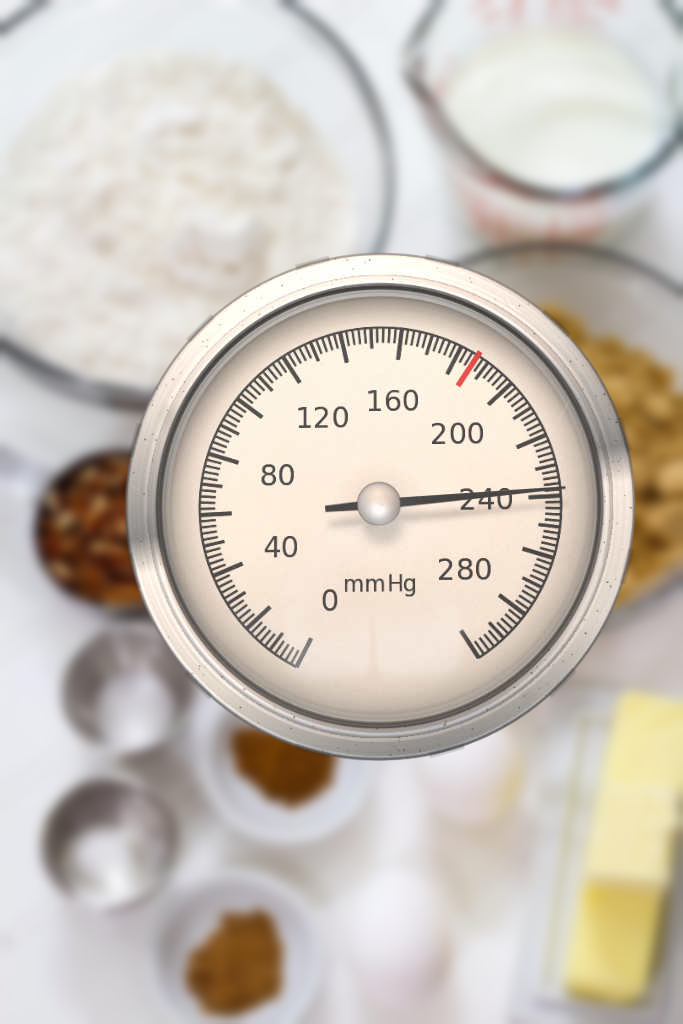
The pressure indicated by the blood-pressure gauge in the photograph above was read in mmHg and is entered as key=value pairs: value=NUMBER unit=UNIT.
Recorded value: value=238 unit=mmHg
